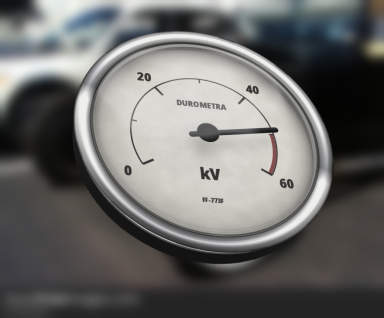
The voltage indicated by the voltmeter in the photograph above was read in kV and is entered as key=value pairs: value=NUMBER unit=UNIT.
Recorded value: value=50 unit=kV
